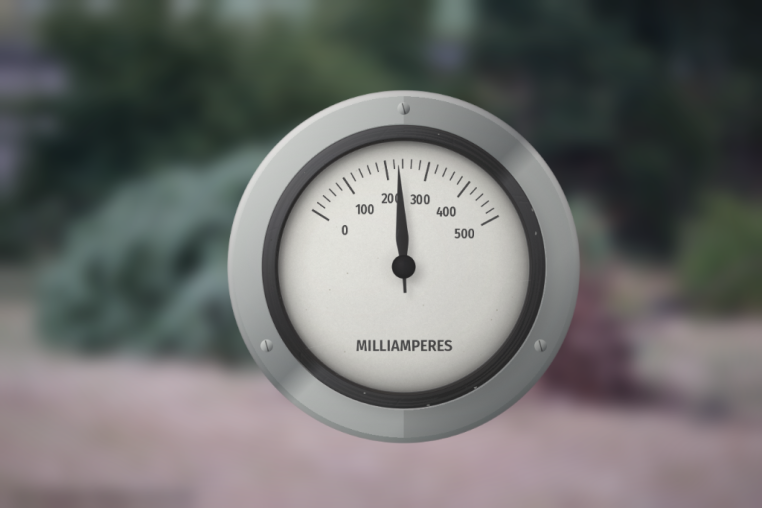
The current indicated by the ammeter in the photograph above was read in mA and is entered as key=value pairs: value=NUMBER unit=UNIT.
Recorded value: value=230 unit=mA
